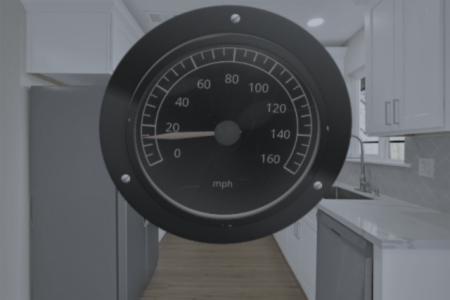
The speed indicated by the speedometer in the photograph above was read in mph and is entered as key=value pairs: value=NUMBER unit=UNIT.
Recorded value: value=15 unit=mph
